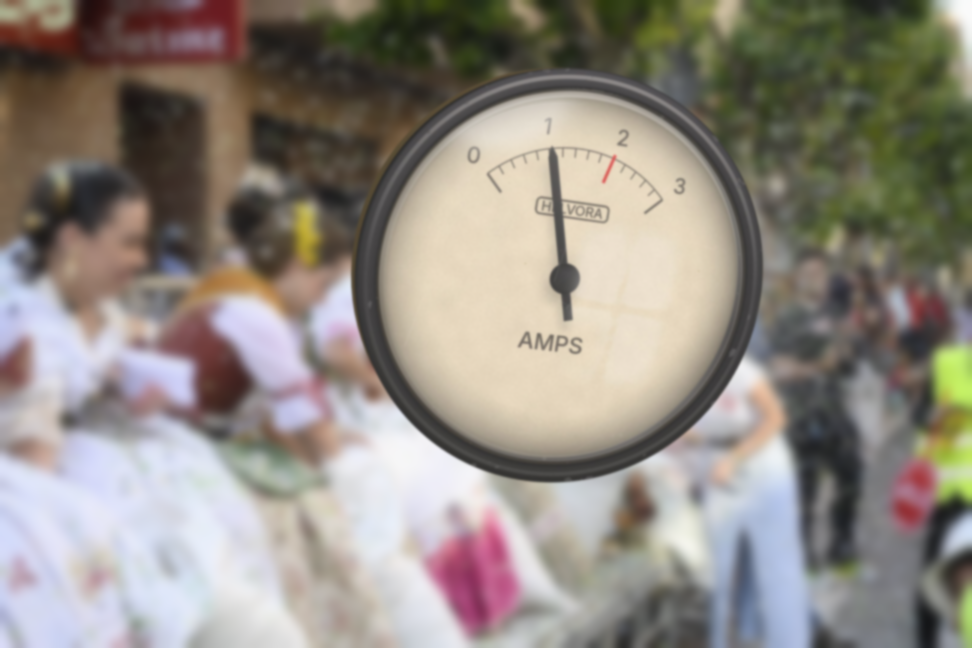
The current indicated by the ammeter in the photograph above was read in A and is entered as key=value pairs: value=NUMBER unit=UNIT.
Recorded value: value=1 unit=A
